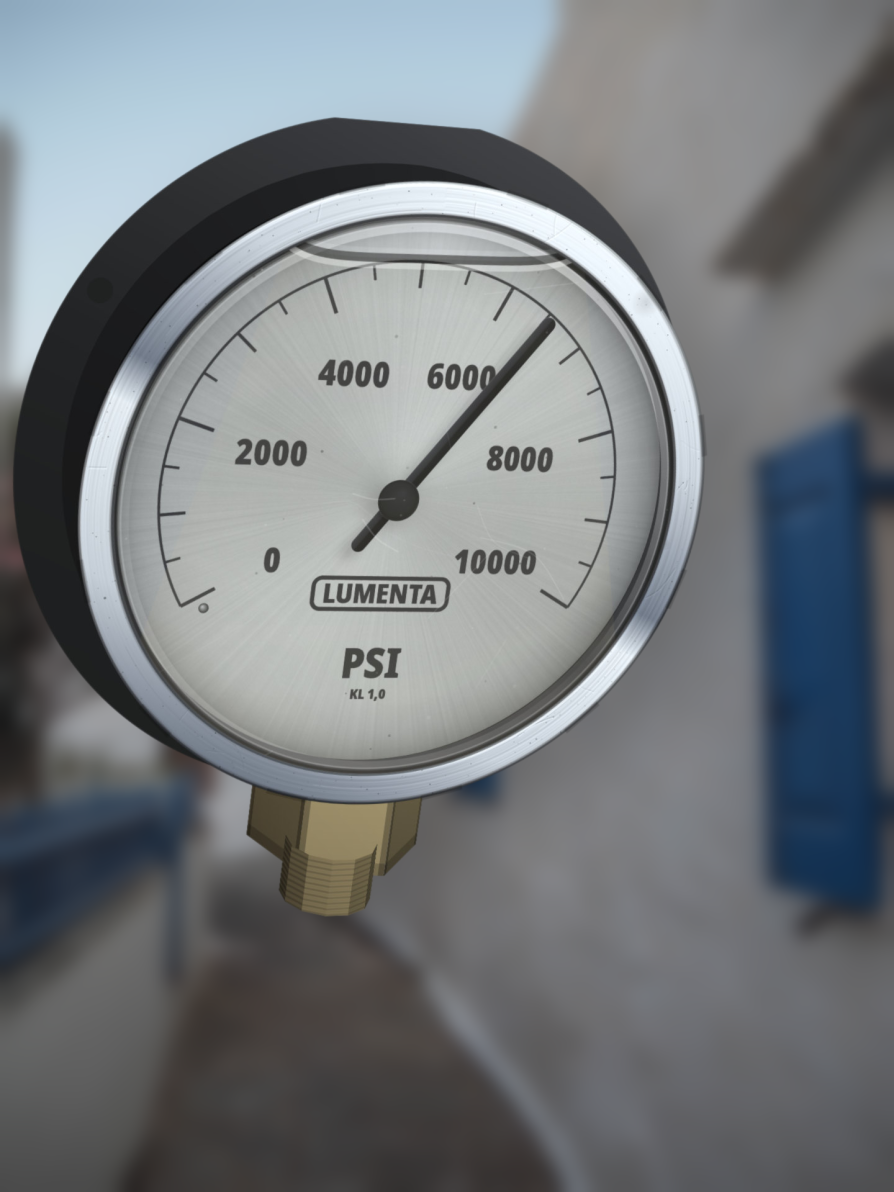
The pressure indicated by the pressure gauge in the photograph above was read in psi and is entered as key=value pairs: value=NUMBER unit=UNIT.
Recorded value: value=6500 unit=psi
